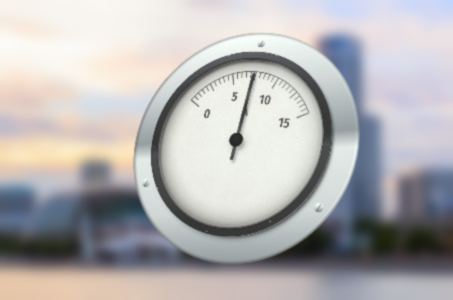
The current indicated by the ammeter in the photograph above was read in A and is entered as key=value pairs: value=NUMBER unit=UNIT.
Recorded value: value=7.5 unit=A
